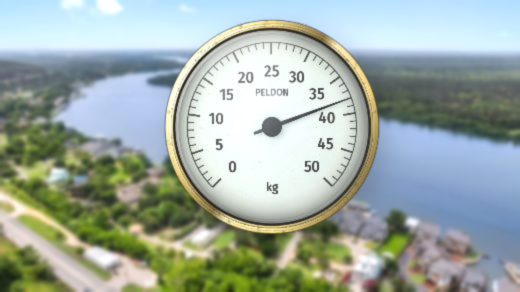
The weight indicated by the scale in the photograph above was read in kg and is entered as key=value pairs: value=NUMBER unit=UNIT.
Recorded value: value=38 unit=kg
